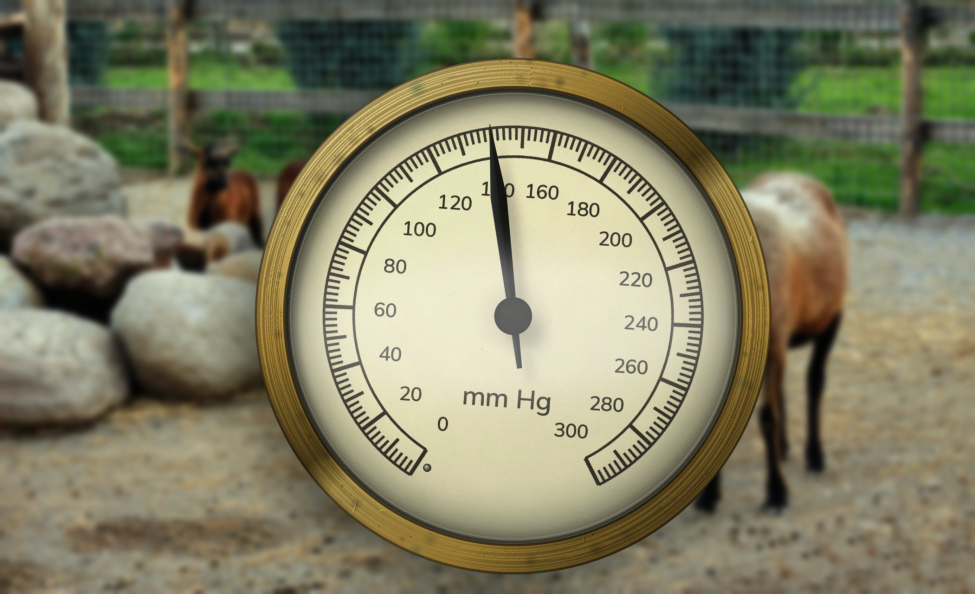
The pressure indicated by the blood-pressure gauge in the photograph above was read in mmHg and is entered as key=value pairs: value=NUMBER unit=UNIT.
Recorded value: value=140 unit=mmHg
